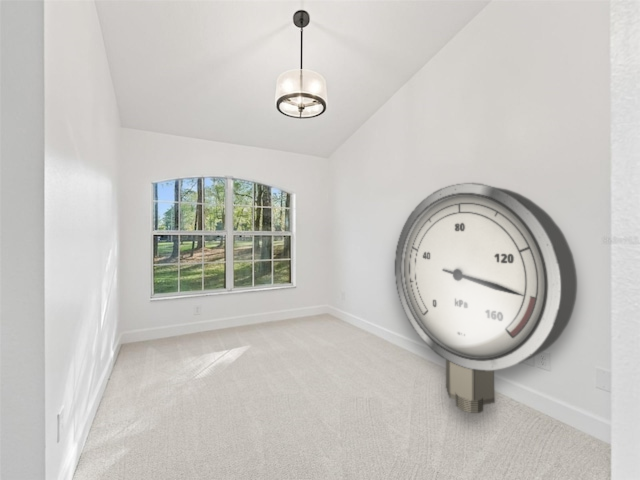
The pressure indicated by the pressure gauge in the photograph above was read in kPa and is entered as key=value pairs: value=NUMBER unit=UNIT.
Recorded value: value=140 unit=kPa
